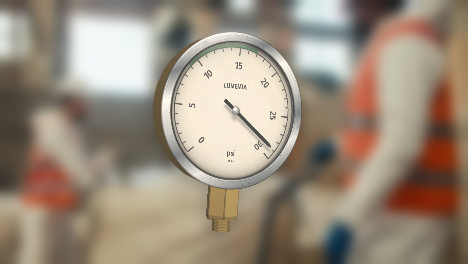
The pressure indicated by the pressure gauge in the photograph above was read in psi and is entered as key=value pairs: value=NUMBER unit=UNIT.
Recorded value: value=29 unit=psi
